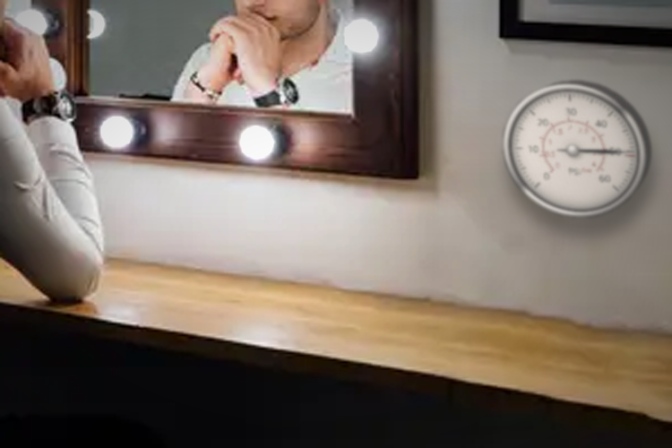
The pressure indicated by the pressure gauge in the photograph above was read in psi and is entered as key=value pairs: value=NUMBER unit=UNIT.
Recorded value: value=50 unit=psi
